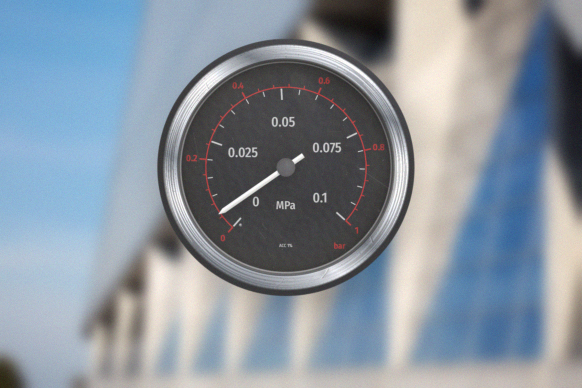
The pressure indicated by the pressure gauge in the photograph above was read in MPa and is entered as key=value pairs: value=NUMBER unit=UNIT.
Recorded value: value=0.005 unit=MPa
